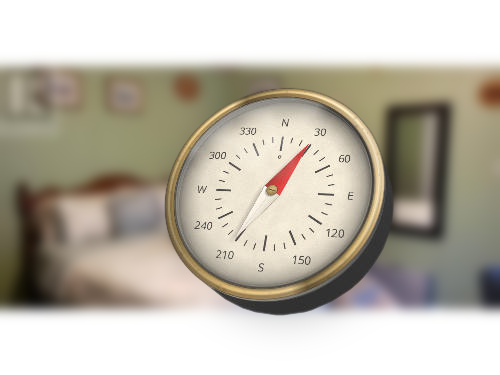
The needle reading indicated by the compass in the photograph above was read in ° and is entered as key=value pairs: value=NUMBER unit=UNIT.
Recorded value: value=30 unit=°
